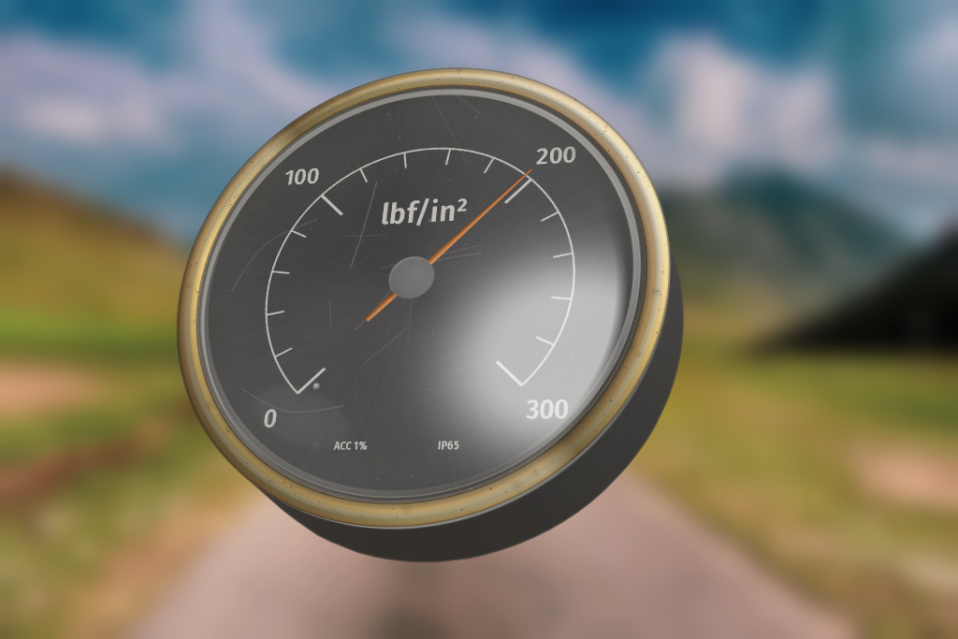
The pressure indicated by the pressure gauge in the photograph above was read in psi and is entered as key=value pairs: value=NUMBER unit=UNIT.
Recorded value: value=200 unit=psi
